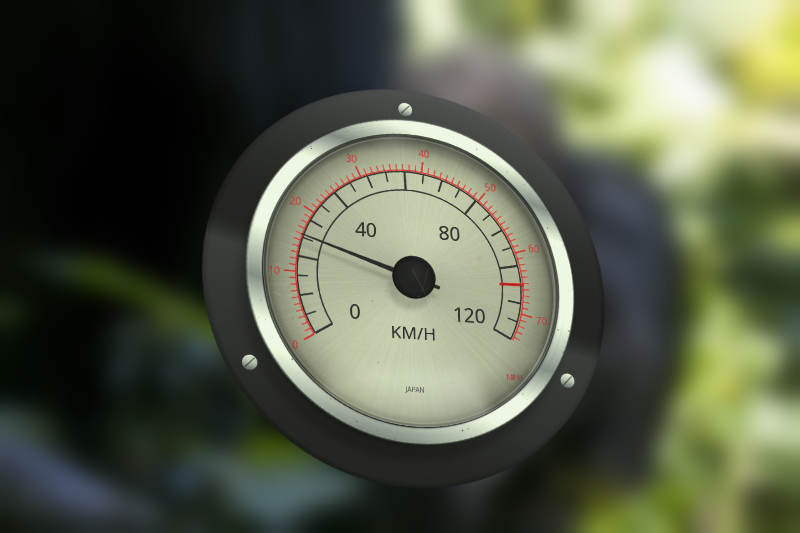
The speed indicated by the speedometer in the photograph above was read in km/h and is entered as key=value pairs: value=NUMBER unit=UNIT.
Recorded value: value=25 unit=km/h
